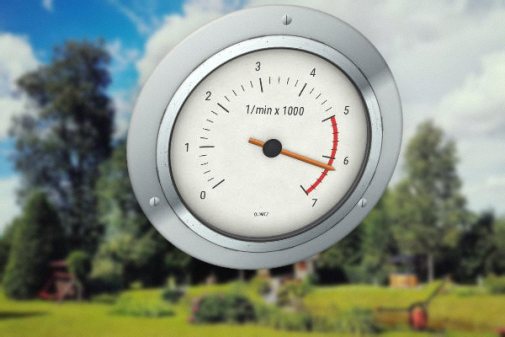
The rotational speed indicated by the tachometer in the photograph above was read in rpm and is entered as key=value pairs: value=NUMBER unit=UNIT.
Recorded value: value=6200 unit=rpm
